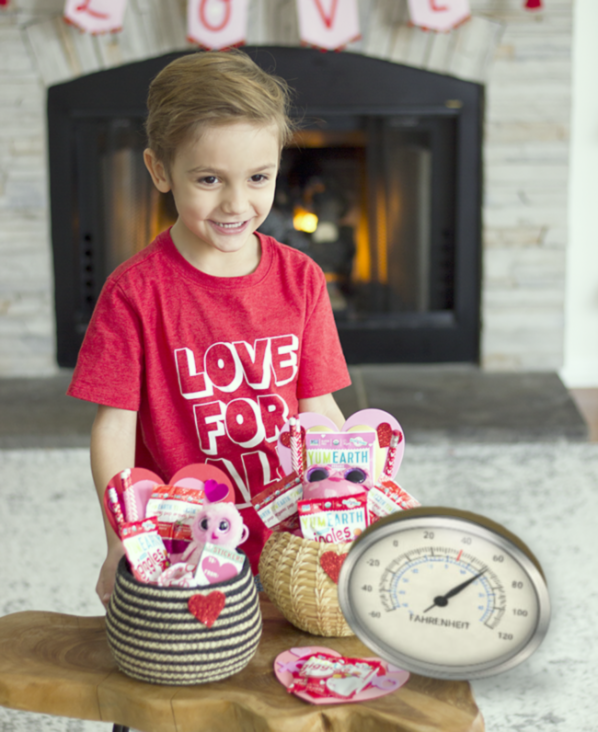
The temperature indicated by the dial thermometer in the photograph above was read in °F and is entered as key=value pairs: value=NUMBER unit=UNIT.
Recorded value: value=60 unit=°F
